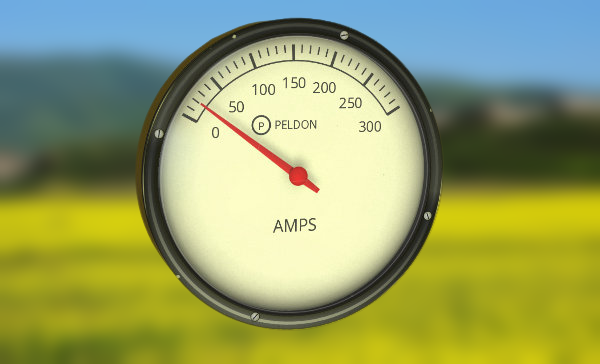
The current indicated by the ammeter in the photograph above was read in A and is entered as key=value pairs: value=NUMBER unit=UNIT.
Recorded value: value=20 unit=A
